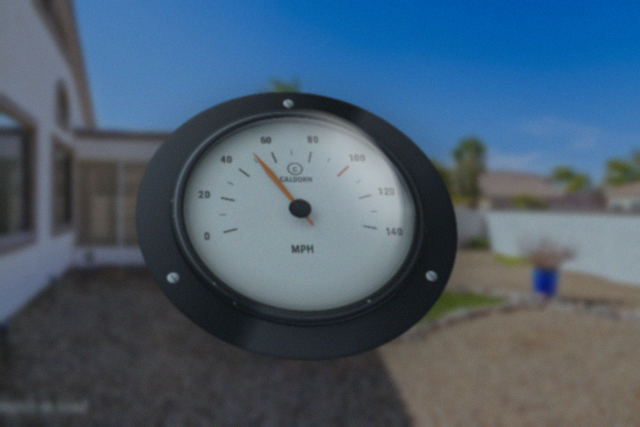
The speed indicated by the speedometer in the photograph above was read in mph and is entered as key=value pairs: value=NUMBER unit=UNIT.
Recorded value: value=50 unit=mph
